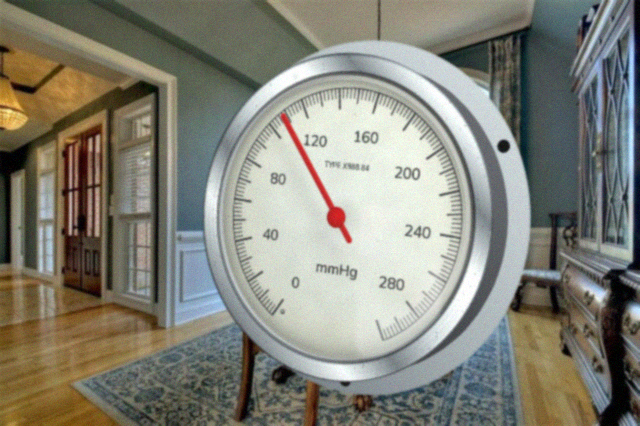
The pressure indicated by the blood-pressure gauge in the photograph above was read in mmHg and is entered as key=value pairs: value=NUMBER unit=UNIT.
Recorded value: value=110 unit=mmHg
